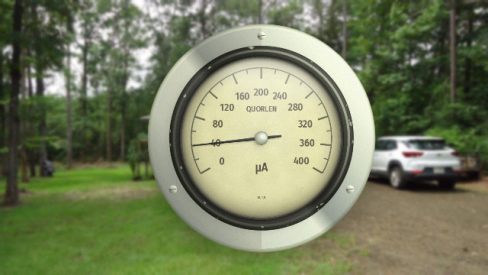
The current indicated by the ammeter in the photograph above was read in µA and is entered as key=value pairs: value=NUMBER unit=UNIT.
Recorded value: value=40 unit=µA
